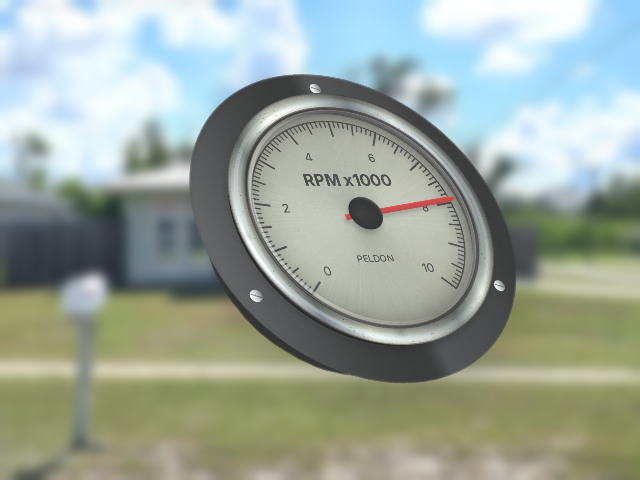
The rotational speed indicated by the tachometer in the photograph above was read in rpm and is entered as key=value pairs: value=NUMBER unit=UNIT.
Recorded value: value=8000 unit=rpm
